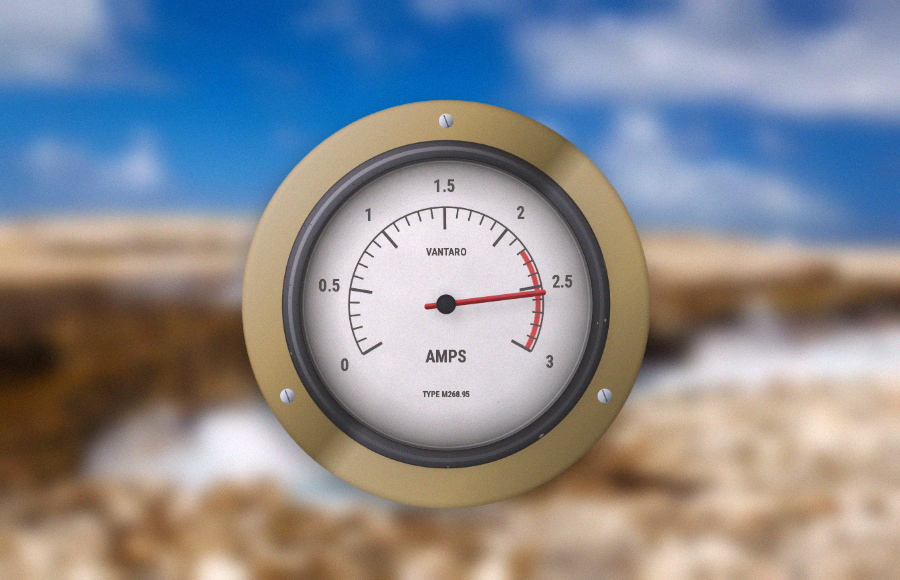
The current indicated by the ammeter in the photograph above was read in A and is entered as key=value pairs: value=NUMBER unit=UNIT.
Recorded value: value=2.55 unit=A
